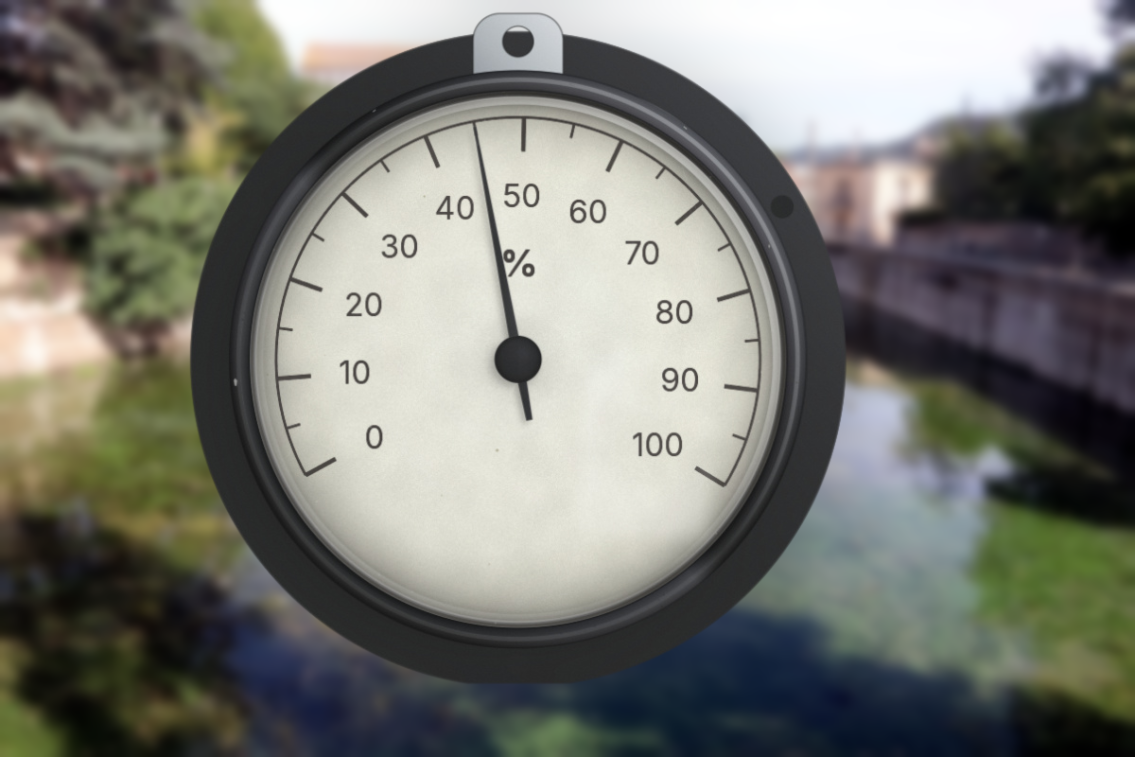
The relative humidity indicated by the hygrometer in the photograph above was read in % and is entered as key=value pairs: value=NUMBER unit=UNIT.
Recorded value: value=45 unit=%
